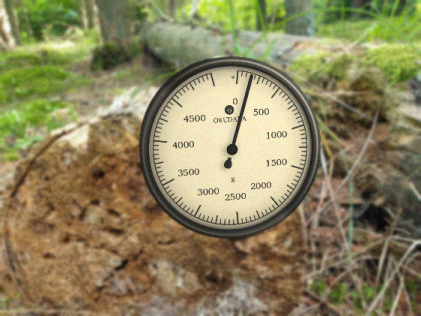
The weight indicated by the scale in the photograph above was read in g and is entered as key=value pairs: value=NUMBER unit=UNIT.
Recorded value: value=150 unit=g
